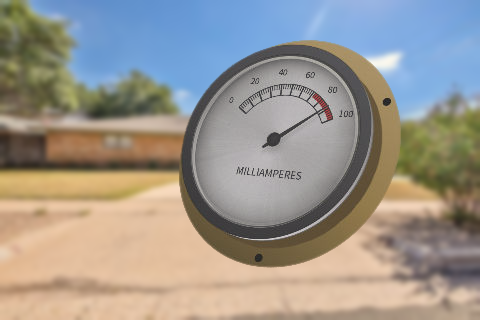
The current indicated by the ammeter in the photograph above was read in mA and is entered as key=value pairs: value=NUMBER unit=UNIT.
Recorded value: value=90 unit=mA
